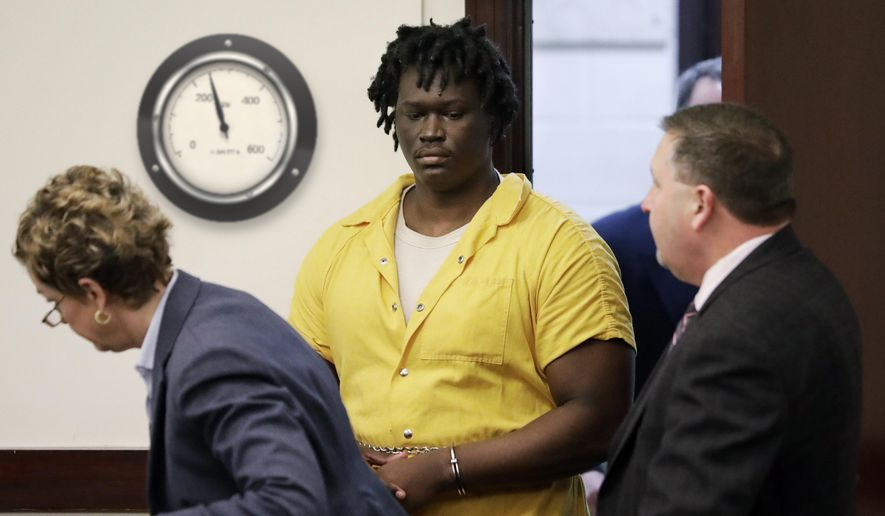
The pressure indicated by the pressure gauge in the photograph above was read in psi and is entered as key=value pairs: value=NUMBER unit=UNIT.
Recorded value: value=250 unit=psi
